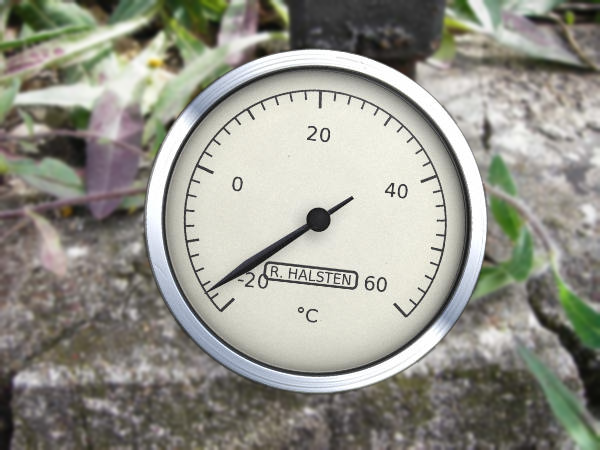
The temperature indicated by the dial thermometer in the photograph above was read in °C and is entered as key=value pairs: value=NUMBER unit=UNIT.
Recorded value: value=-17 unit=°C
